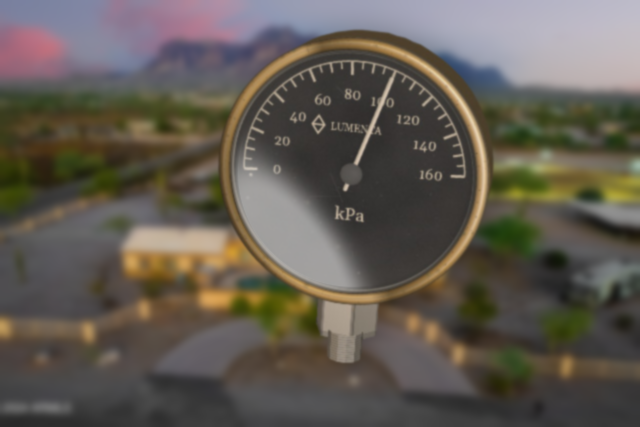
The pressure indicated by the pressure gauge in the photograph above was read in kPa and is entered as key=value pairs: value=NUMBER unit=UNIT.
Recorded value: value=100 unit=kPa
